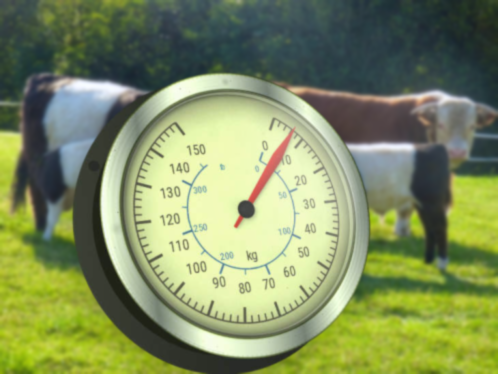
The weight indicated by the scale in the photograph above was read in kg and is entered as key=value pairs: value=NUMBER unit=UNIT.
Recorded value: value=6 unit=kg
